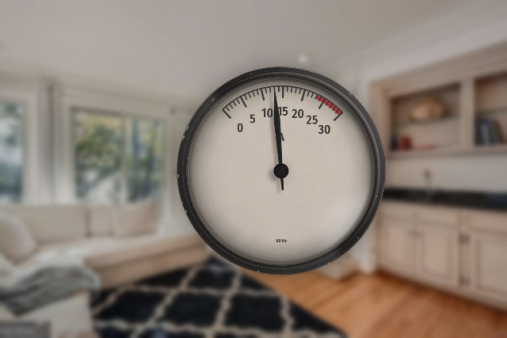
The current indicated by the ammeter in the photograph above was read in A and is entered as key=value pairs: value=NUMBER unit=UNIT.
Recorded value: value=13 unit=A
